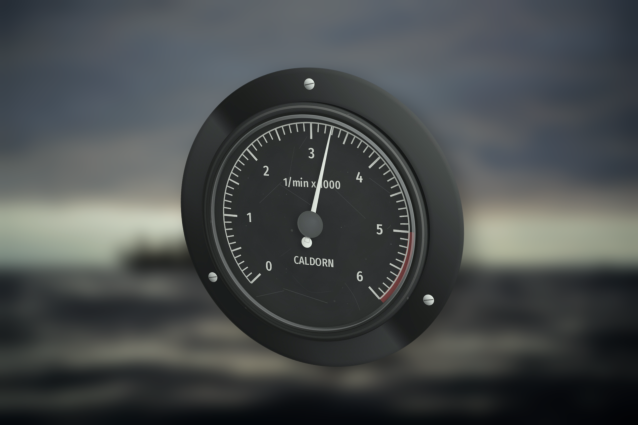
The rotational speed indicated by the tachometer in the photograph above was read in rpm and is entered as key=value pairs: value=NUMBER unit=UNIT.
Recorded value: value=3300 unit=rpm
